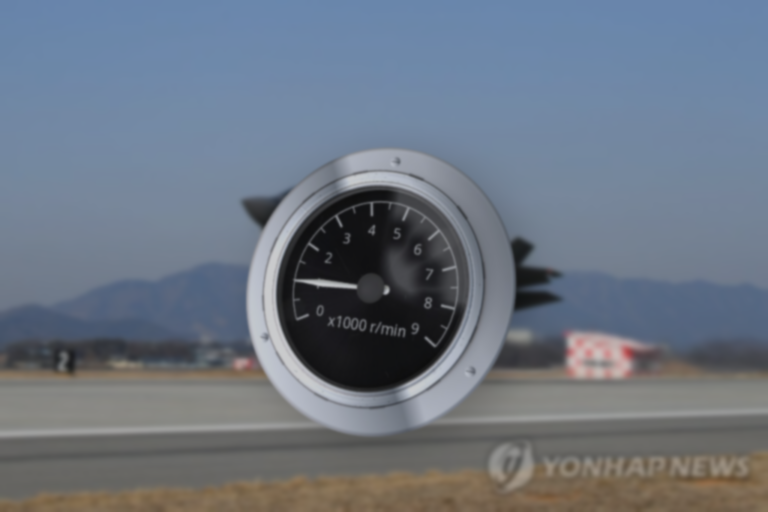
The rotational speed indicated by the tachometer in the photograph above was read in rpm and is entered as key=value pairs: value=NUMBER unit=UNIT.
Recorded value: value=1000 unit=rpm
